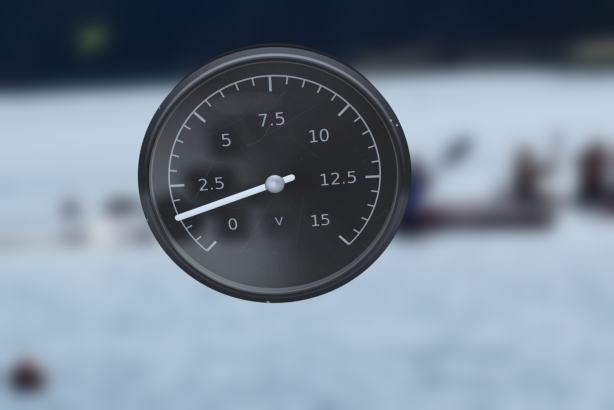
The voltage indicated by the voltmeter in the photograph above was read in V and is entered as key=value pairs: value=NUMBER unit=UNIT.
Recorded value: value=1.5 unit=V
